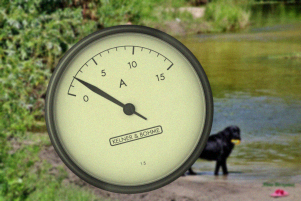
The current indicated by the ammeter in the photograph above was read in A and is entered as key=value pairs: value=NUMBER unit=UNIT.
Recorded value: value=2 unit=A
